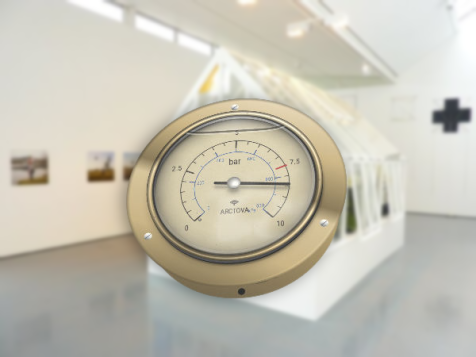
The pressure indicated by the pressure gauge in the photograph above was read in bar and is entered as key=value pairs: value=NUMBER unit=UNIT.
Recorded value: value=8.5 unit=bar
